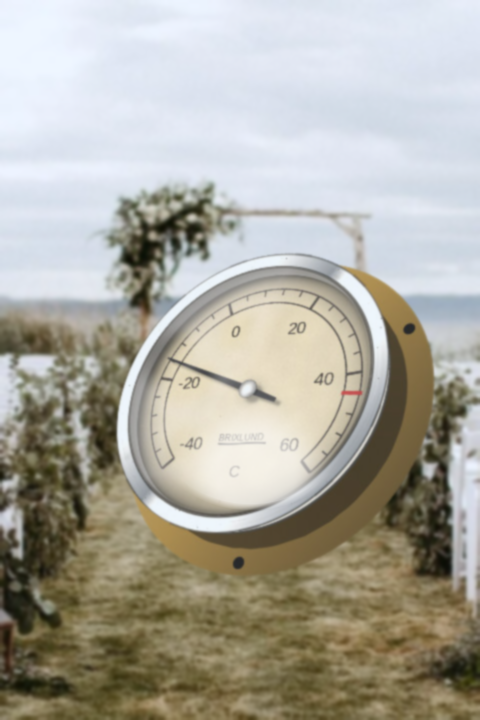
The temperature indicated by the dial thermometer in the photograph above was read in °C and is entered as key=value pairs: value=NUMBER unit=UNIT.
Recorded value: value=-16 unit=°C
